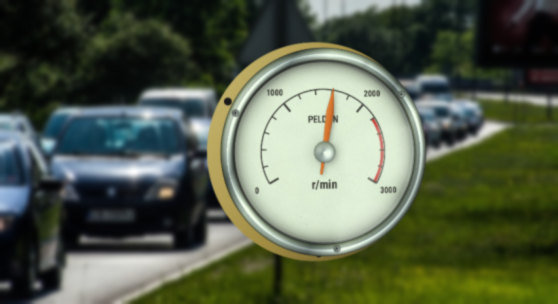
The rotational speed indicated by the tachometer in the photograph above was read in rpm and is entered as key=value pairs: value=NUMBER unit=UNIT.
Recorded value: value=1600 unit=rpm
